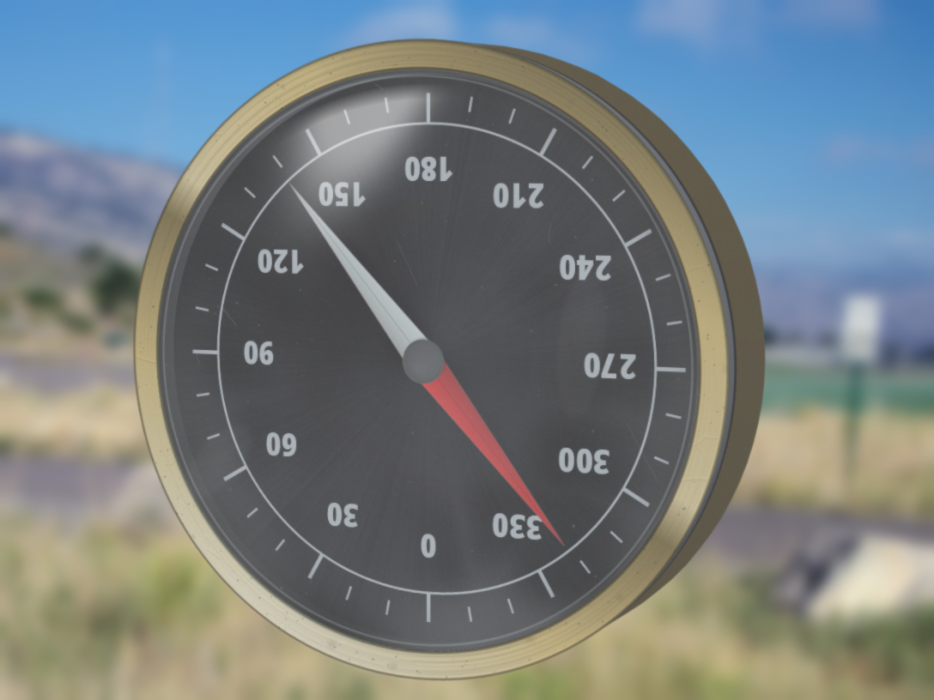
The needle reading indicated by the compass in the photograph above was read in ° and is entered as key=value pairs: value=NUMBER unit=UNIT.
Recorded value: value=320 unit=°
